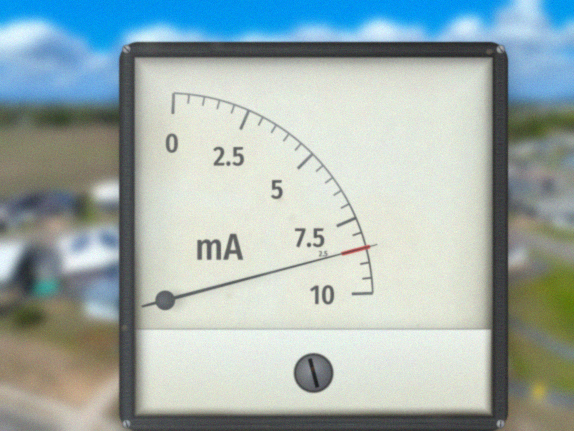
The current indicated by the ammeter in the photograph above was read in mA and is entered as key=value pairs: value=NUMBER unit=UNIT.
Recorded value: value=8.5 unit=mA
